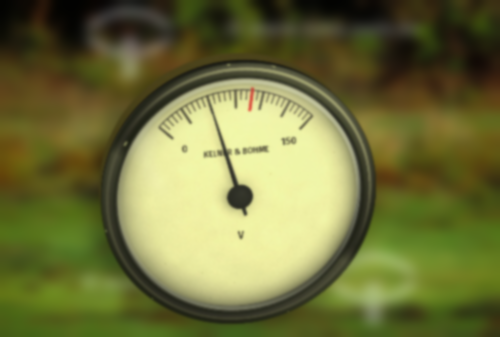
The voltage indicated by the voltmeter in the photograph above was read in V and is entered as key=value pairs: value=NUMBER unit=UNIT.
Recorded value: value=50 unit=V
